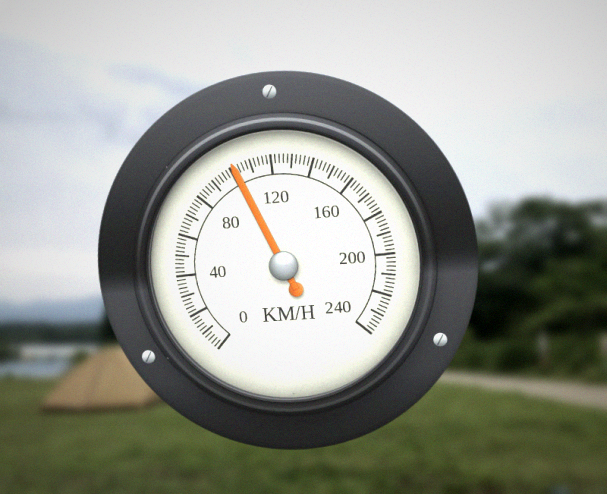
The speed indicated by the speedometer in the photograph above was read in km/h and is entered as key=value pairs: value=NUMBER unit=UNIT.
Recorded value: value=102 unit=km/h
